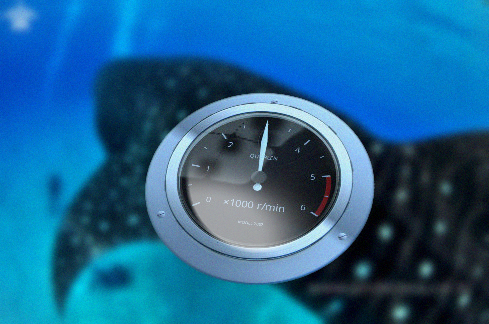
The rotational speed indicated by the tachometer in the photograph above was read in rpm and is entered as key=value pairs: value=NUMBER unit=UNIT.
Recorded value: value=3000 unit=rpm
